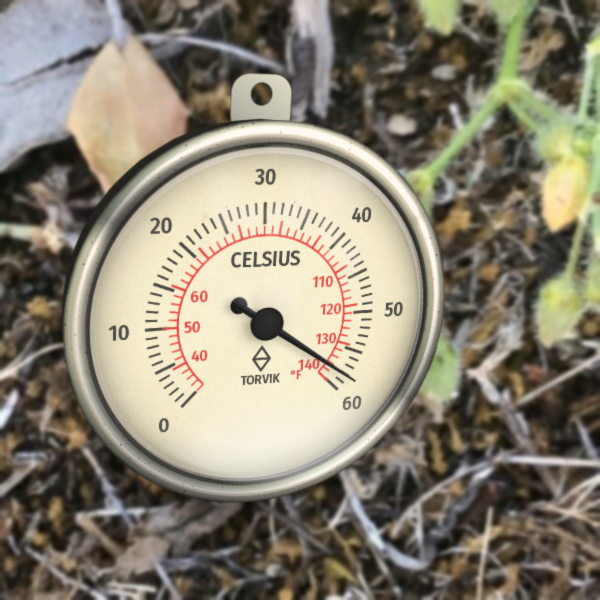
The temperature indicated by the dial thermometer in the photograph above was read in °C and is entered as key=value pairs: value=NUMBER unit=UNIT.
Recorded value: value=58 unit=°C
